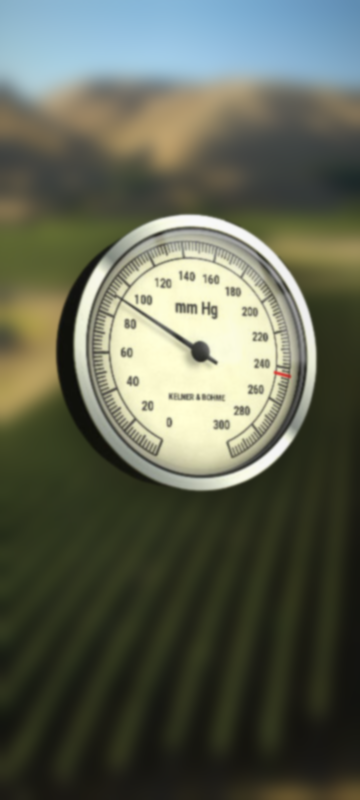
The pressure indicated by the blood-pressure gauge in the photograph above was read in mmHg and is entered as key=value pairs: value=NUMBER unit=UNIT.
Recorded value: value=90 unit=mmHg
